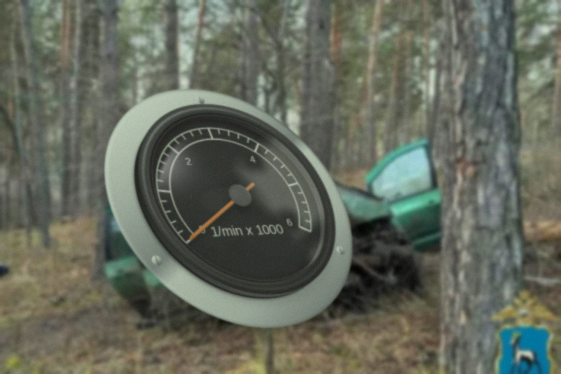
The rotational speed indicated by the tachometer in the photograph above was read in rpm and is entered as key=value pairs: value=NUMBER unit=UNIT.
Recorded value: value=0 unit=rpm
